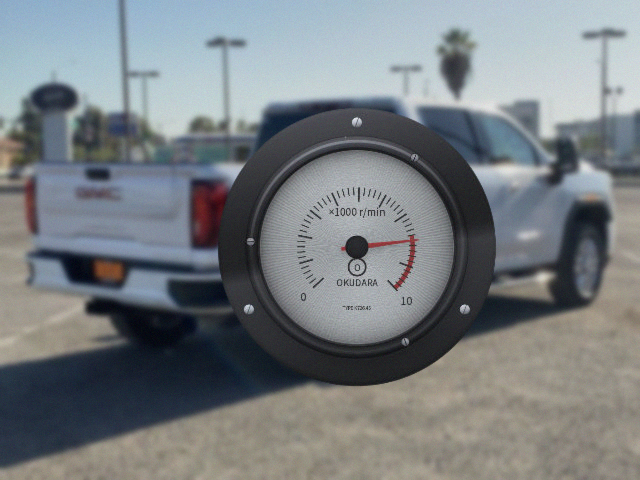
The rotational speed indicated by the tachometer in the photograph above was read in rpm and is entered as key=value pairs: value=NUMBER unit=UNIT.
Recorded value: value=8000 unit=rpm
